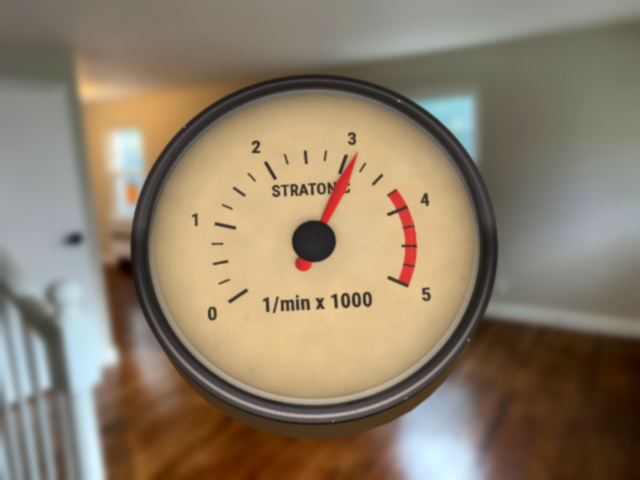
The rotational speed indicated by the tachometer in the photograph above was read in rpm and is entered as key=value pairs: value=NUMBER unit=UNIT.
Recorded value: value=3125 unit=rpm
